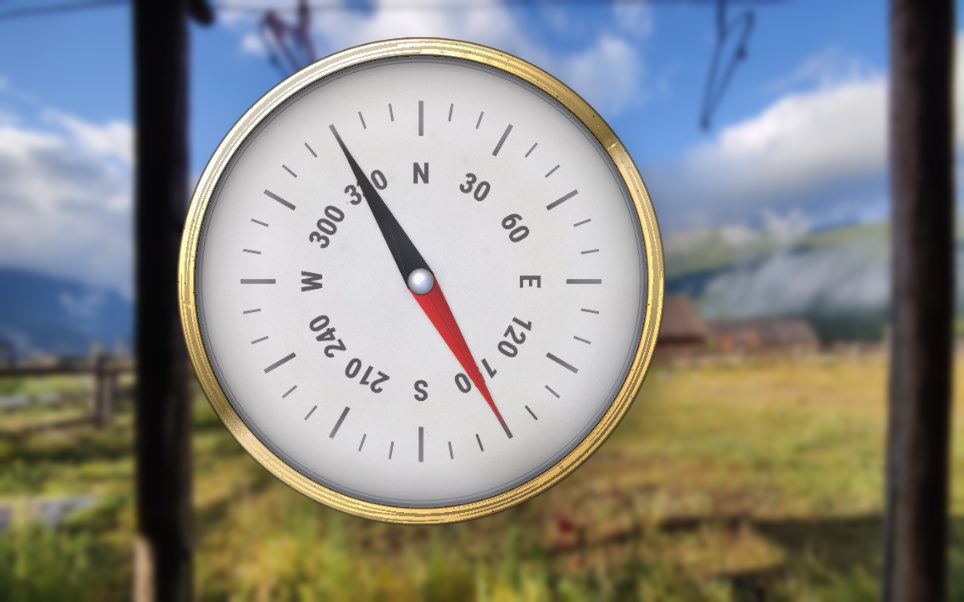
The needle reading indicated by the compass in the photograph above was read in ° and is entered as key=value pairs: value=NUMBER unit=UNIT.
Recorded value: value=150 unit=°
